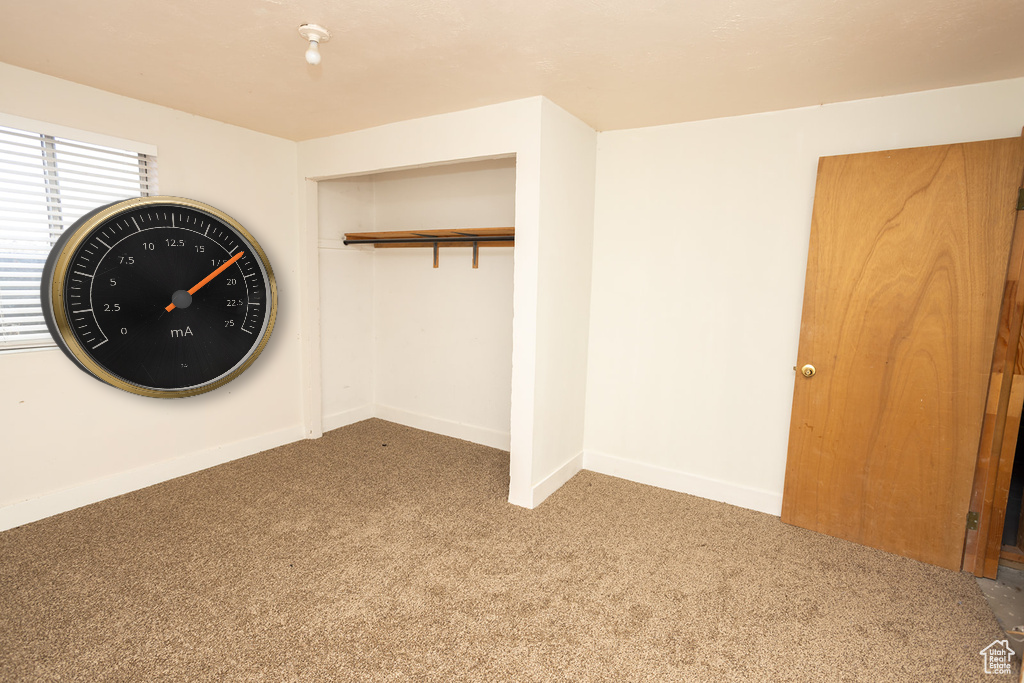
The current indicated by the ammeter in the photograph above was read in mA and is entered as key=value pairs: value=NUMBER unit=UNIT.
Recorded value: value=18 unit=mA
